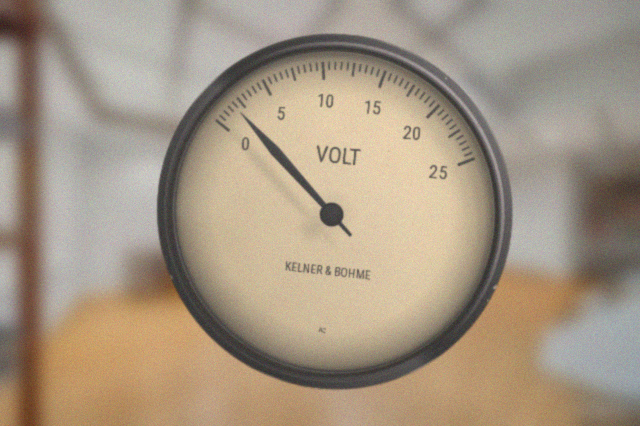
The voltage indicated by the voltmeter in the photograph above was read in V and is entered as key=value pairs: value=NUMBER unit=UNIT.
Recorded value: value=2 unit=V
